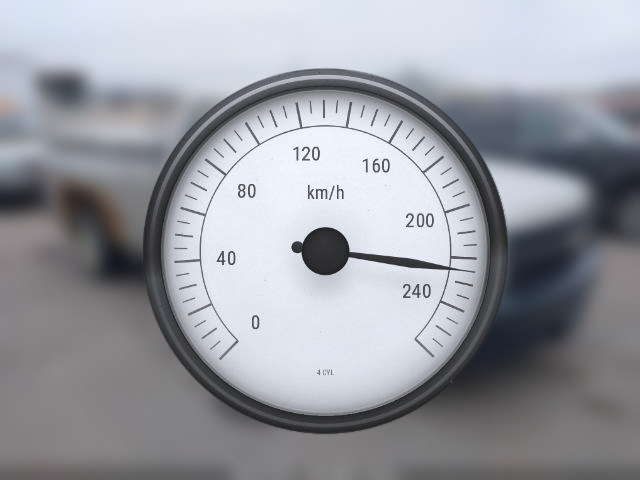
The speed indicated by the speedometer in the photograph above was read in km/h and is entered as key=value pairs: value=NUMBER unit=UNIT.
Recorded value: value=225 unit=km/h
